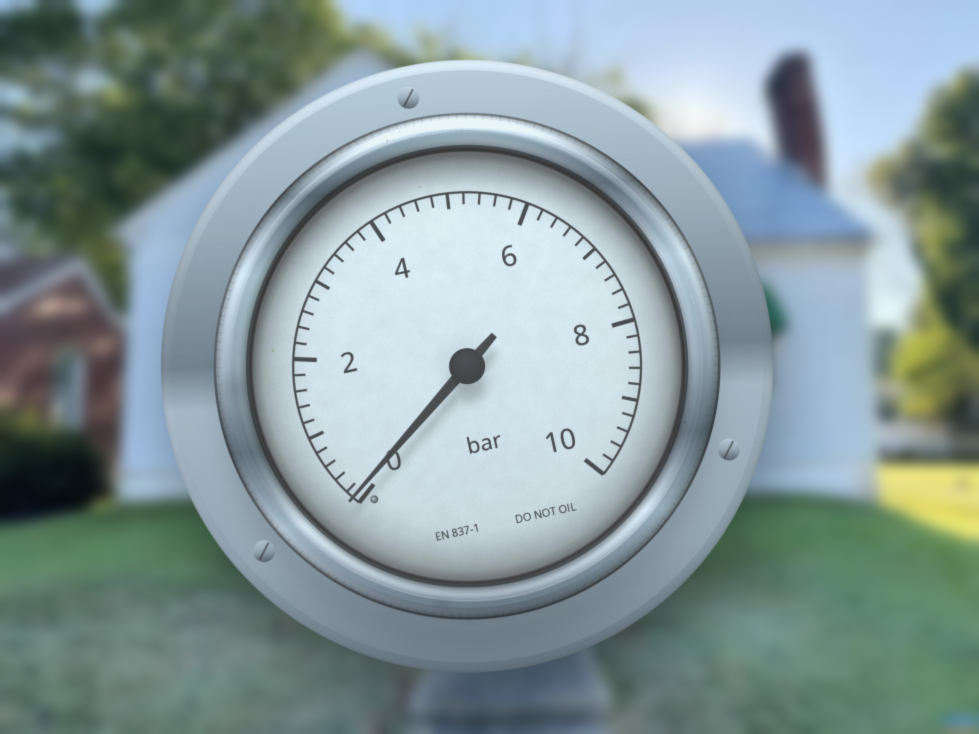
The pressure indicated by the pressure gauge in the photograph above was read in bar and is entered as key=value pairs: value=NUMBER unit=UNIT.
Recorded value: value=0.1 unit=bar
